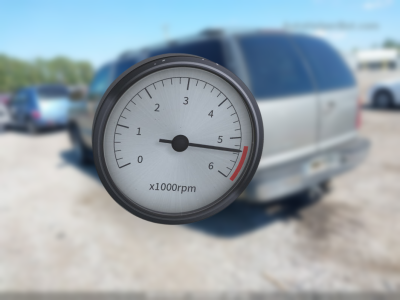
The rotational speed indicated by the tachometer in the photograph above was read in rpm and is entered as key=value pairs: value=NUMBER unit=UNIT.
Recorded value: value=5300 unit=rpm
